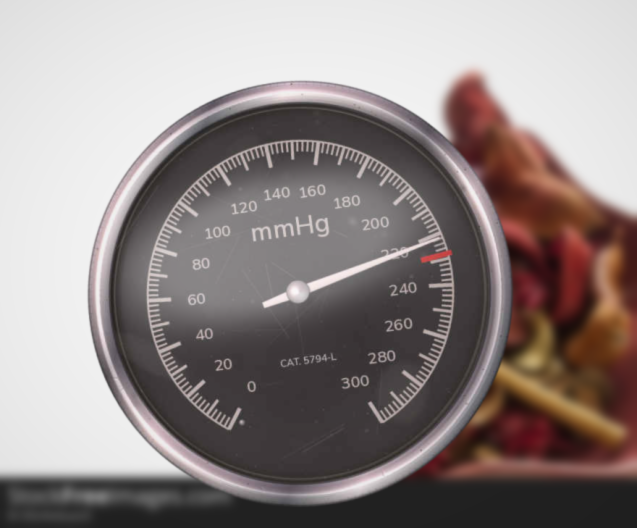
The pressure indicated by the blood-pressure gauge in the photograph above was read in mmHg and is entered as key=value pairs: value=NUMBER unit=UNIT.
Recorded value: value=222 unit=mmHg
